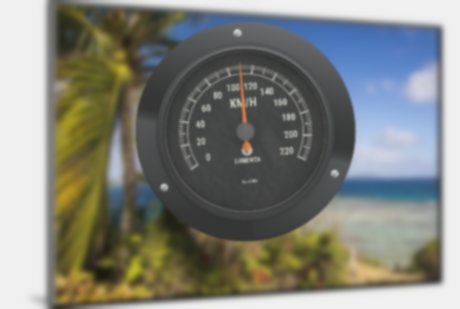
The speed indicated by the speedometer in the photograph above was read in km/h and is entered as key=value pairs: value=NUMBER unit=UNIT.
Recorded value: value=110 unit=km/h
